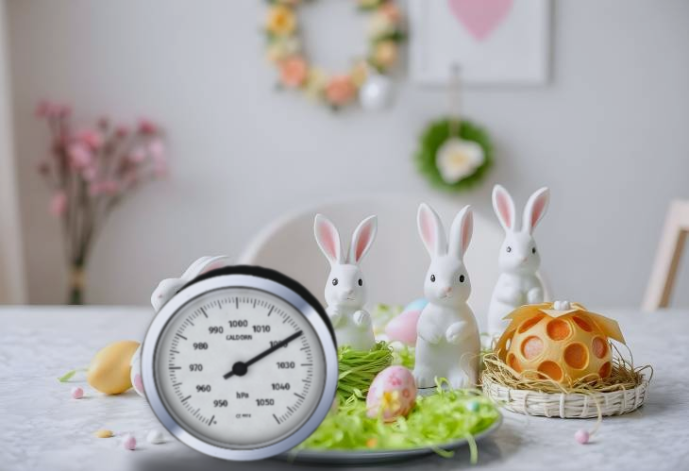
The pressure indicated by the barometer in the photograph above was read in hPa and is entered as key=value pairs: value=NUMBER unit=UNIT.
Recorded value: value=1020 unit=hPa
